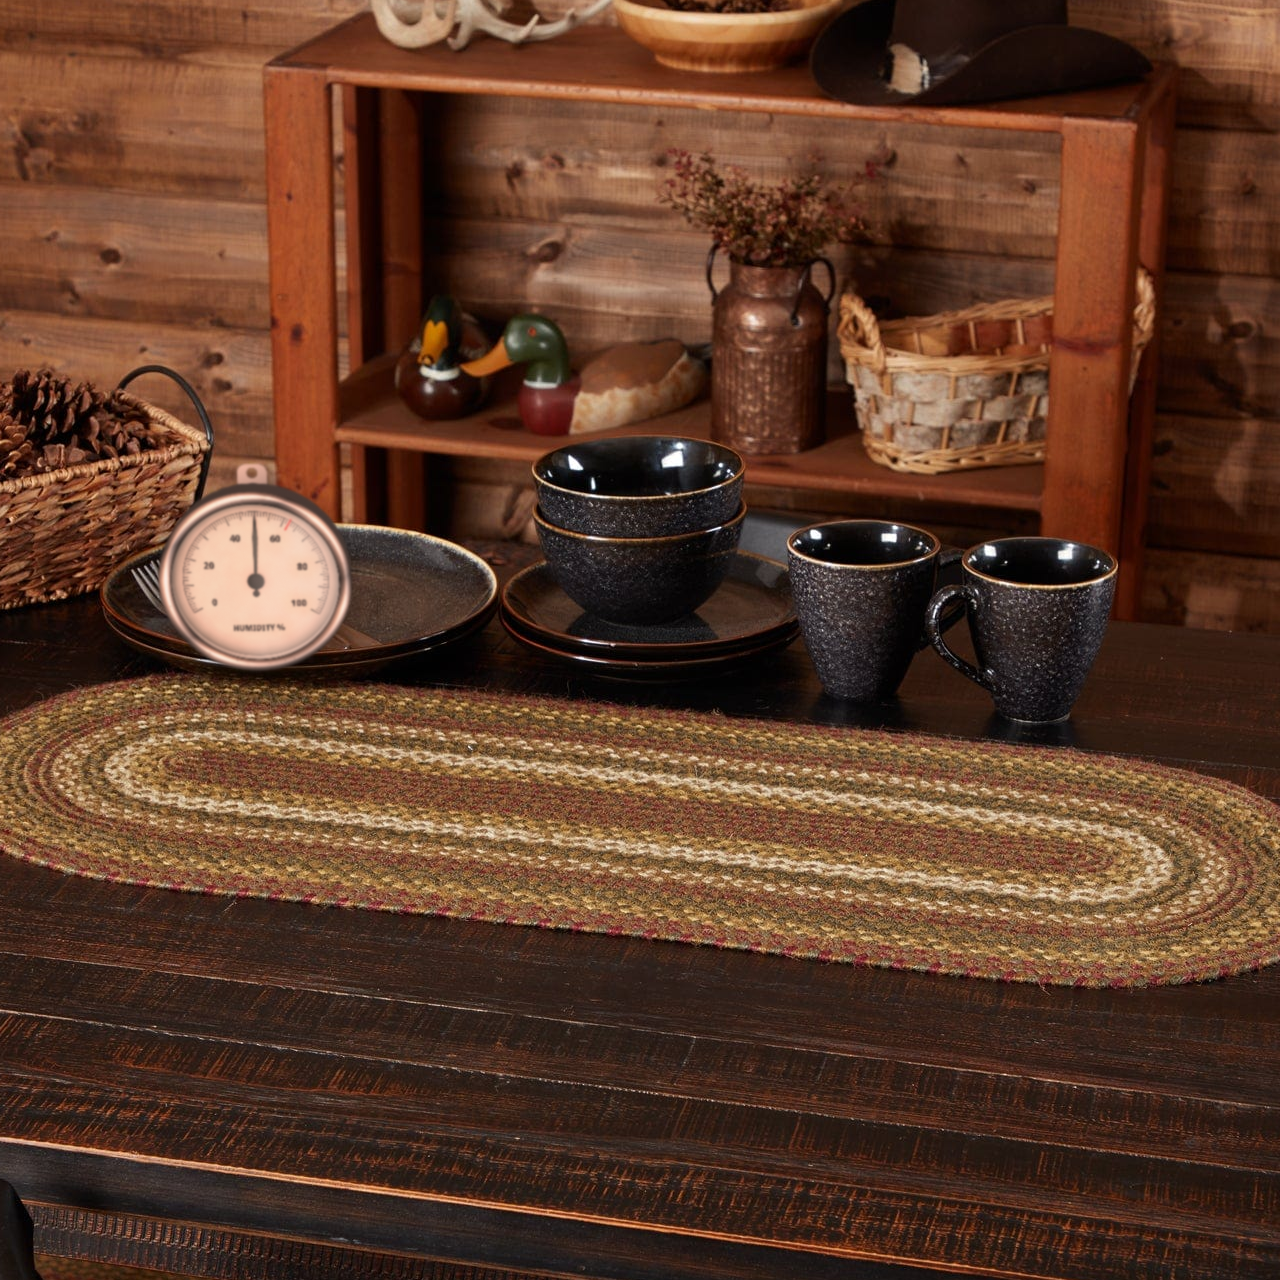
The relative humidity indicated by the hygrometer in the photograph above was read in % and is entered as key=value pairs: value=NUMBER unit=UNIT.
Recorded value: value=50 unit=%
